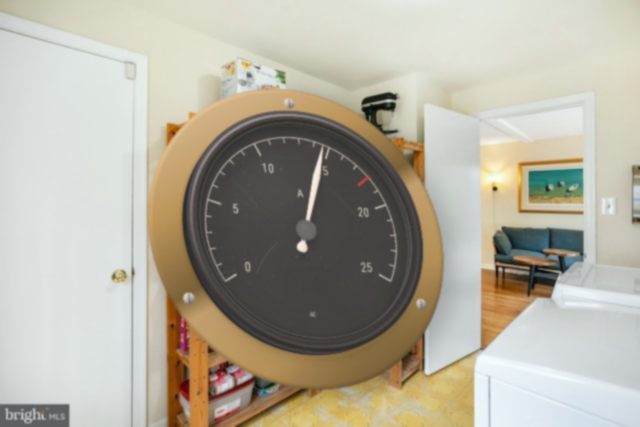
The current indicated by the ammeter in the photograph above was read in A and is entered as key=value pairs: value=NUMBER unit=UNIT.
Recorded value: value=14.5 unit=A
